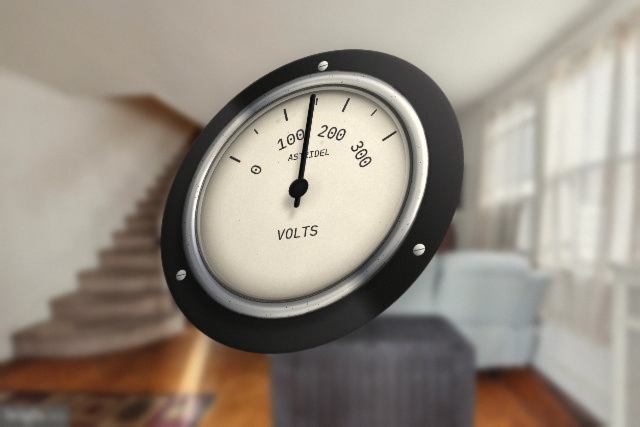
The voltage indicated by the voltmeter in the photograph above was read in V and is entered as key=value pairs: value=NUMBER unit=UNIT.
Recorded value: value=150 unit=V
